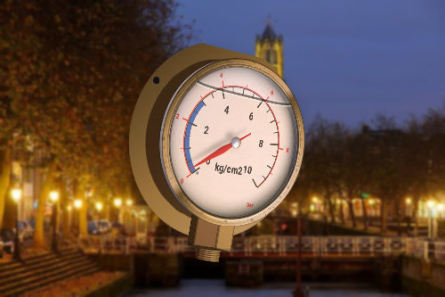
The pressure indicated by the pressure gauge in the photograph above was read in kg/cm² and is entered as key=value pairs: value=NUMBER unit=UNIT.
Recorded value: value=0.25 unit=kg/cm²
